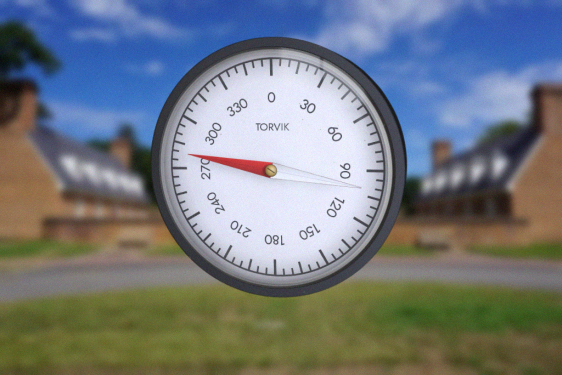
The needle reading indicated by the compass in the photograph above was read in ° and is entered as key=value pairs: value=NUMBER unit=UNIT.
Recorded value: value=280 unit=°
